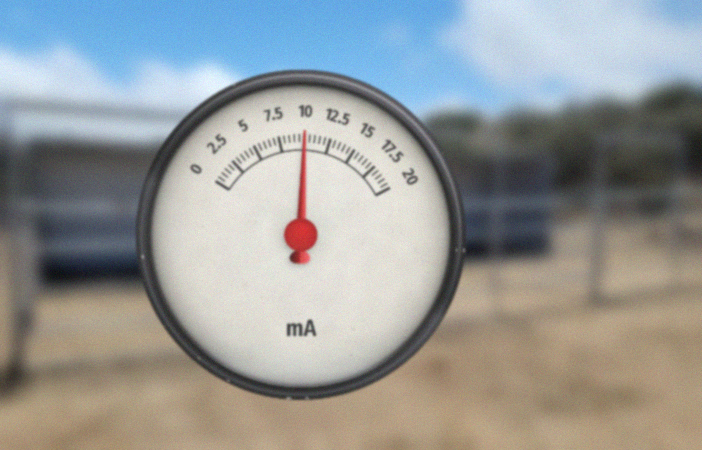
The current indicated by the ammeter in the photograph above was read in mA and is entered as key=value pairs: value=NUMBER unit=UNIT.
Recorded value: value=10 unit=mA
